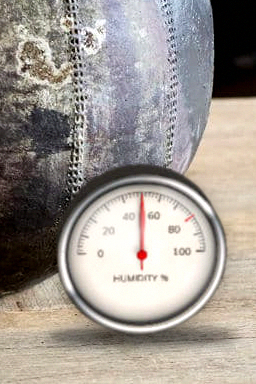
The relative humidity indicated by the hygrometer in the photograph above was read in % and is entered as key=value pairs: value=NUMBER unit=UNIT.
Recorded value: value=50 unit=%
